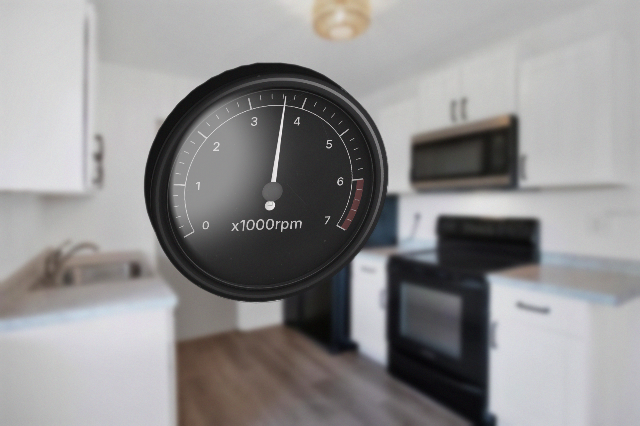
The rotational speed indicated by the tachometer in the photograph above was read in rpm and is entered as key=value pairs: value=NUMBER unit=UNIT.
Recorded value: value=3600 unit=rpm
